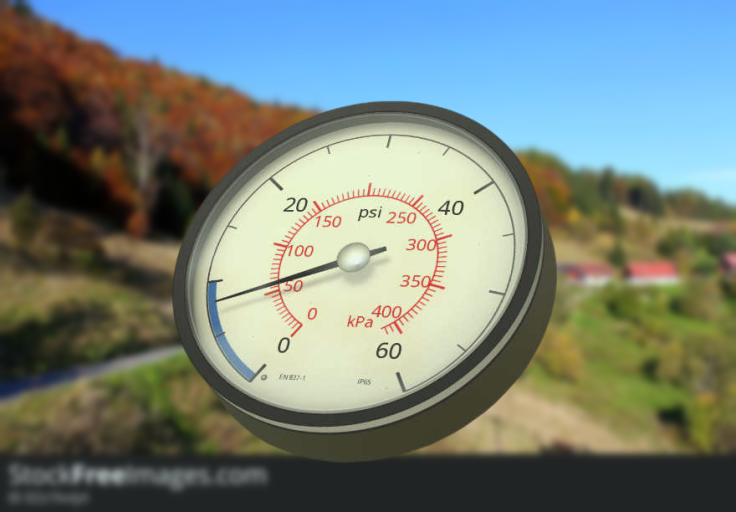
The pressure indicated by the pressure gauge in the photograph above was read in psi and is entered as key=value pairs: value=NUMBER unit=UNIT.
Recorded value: value=7.5 unit=psi
